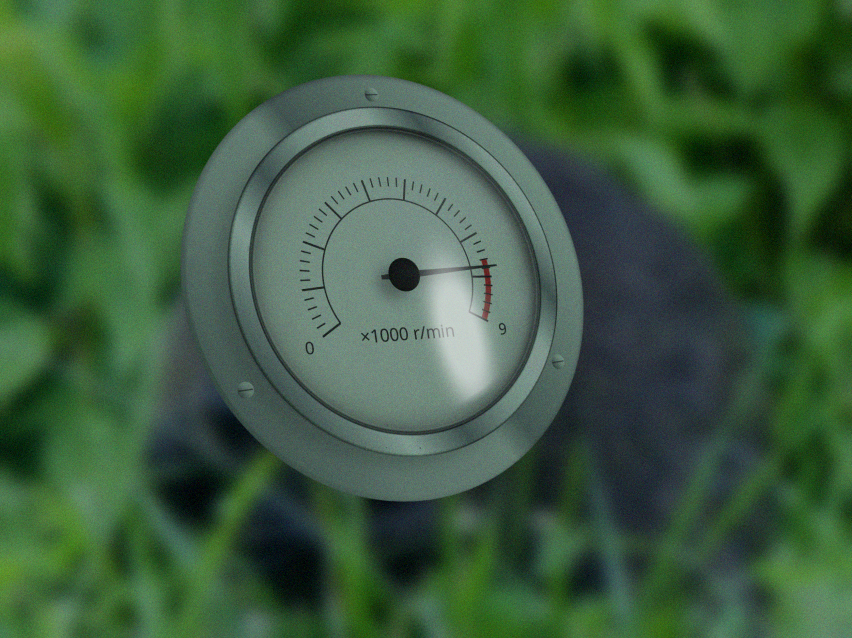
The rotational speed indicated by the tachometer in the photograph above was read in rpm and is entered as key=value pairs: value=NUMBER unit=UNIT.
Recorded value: value=7800 unit=rpm
